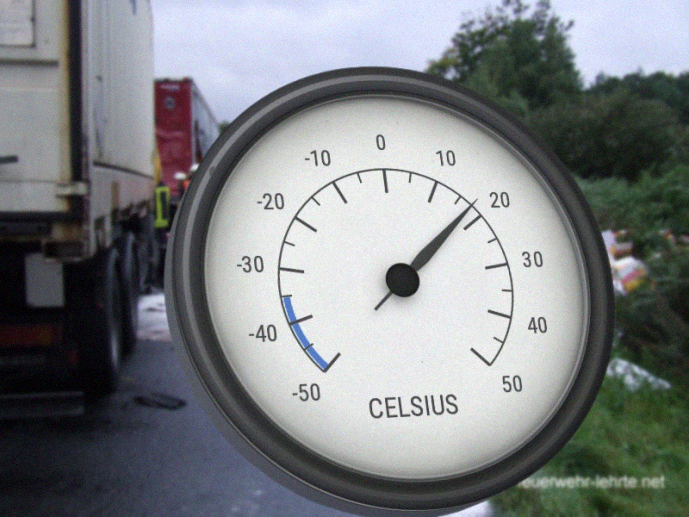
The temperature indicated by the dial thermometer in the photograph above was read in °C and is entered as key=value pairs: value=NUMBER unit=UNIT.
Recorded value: value=17.5 unit=°C
